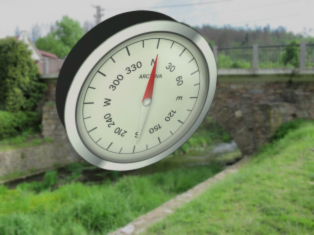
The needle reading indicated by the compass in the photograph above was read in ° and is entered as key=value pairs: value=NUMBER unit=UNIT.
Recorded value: value=0 unit=°
